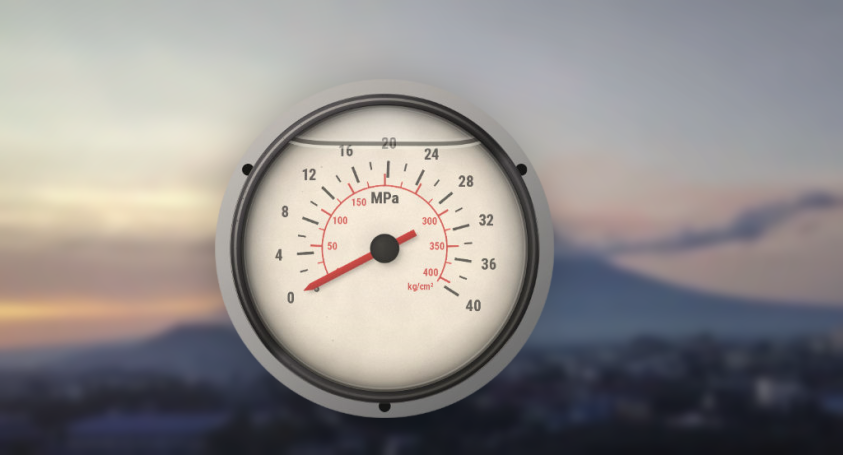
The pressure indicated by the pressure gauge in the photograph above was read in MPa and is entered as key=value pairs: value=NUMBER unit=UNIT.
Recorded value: value=0 unit=MPa
